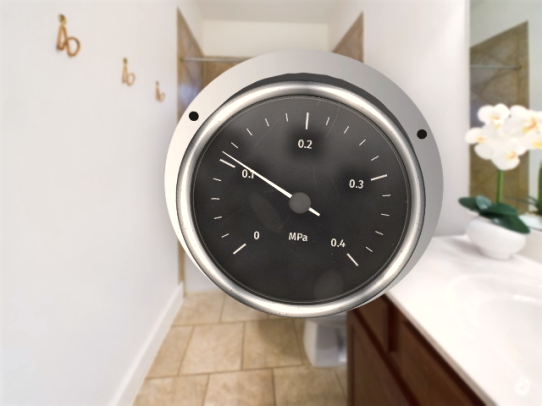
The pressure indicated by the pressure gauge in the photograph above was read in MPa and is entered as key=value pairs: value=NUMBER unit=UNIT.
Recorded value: value=0.11 unit=MPa
